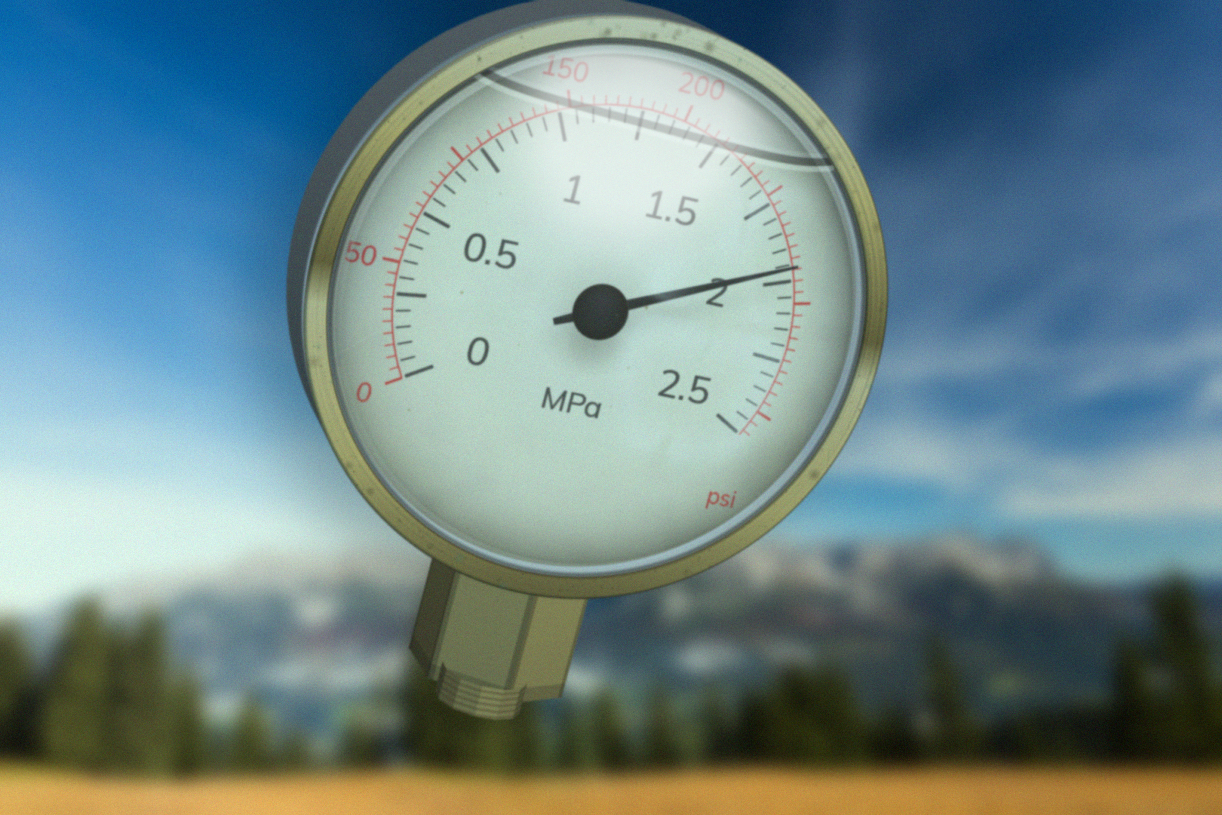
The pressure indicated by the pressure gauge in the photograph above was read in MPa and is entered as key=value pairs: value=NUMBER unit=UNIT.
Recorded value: value=1.95 unit=MPa
